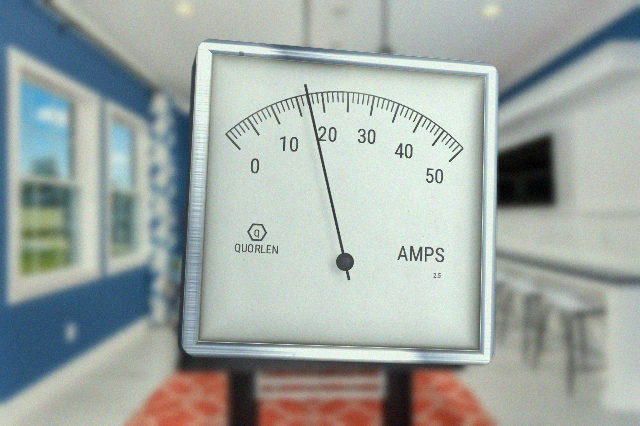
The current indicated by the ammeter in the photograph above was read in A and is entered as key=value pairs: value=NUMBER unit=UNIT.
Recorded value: value=17 unit=A
